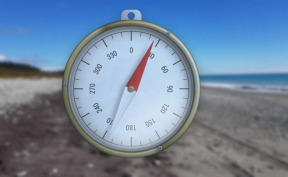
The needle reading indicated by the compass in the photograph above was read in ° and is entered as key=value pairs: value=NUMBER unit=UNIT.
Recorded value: value=25 unit=°
